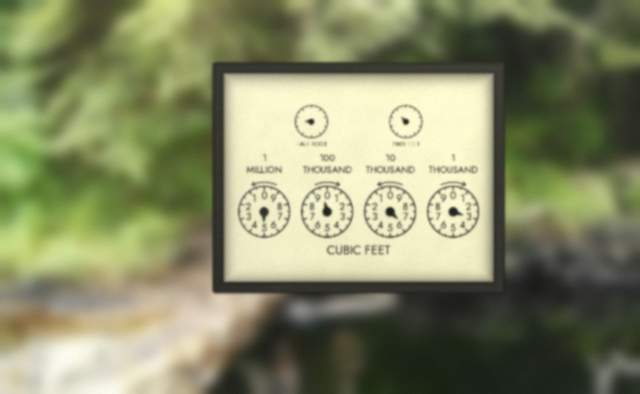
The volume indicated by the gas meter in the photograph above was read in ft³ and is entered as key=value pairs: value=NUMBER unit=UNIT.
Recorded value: value=496300 unit=ft³
